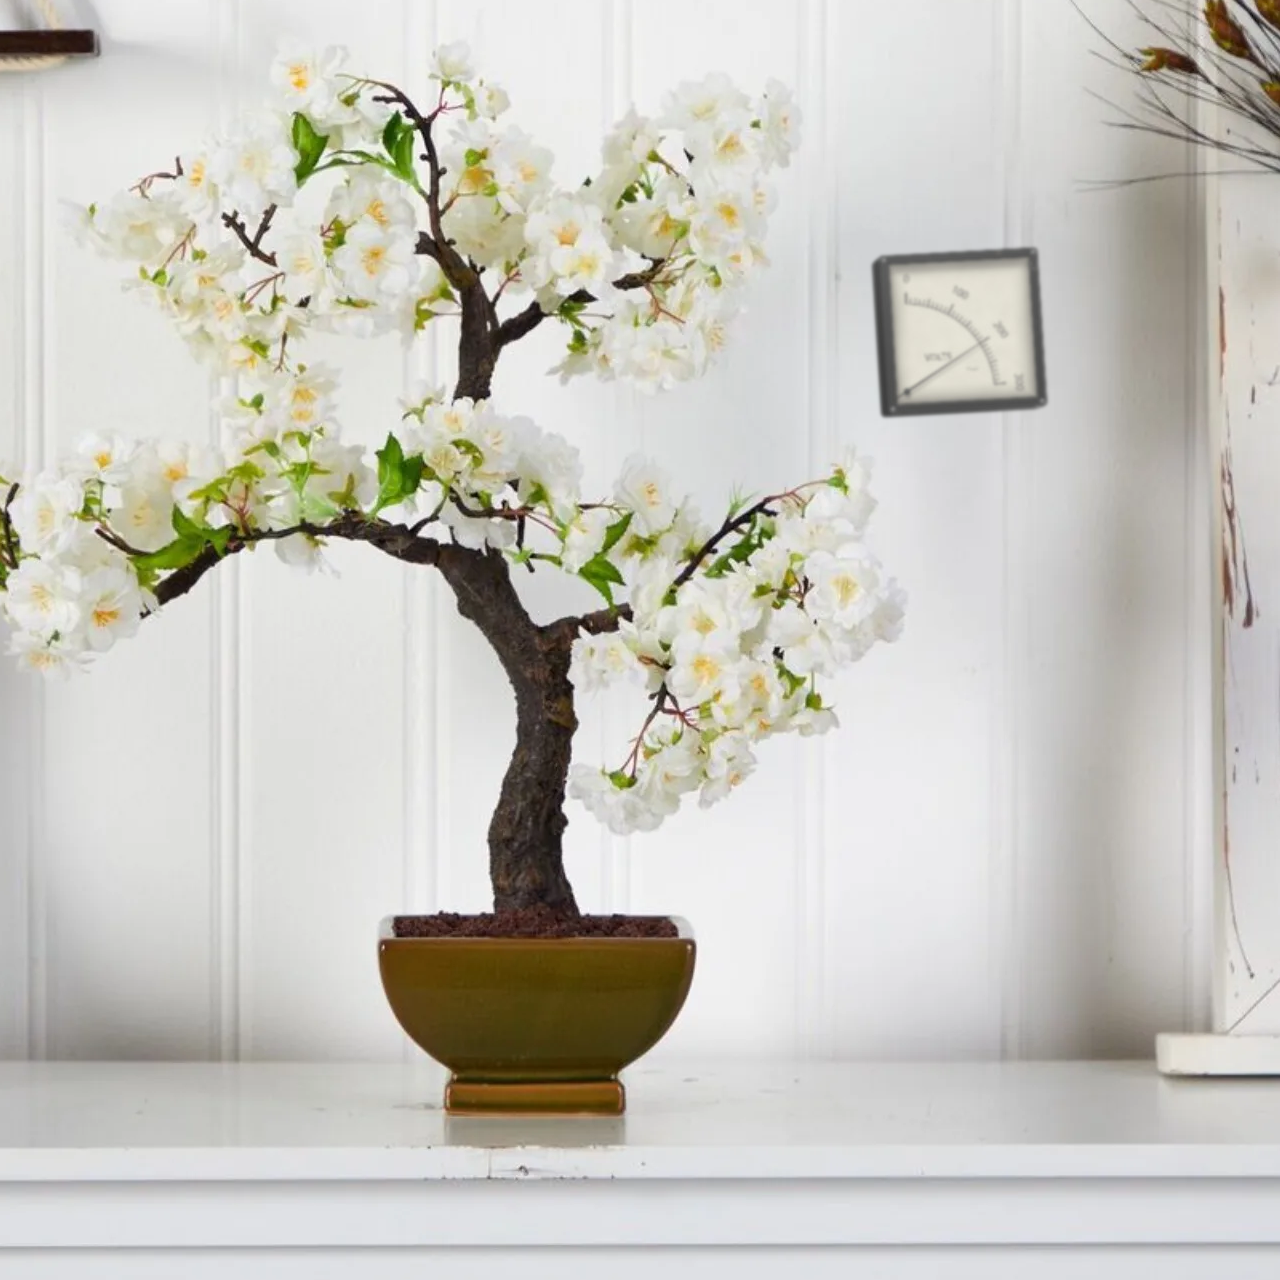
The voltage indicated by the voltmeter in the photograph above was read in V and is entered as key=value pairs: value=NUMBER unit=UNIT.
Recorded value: value=200 unit=V
